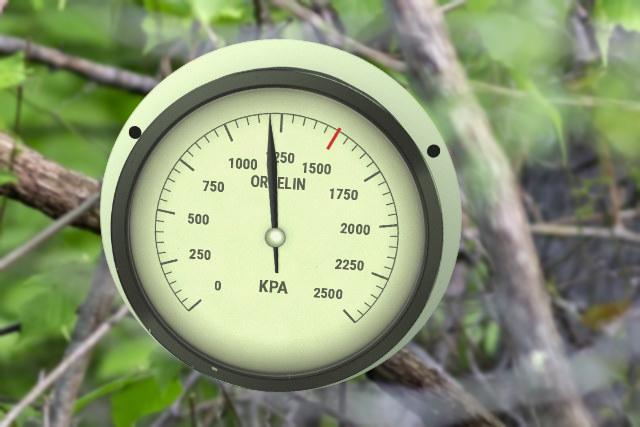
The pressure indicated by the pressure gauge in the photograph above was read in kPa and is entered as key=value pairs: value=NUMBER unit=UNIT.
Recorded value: value=1200 unit=kPa
